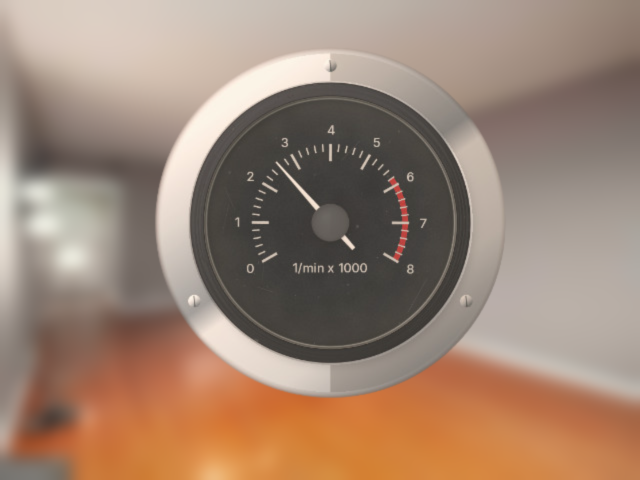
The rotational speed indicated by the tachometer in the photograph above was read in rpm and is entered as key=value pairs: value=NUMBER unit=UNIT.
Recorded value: value=2600 unit=rpm
